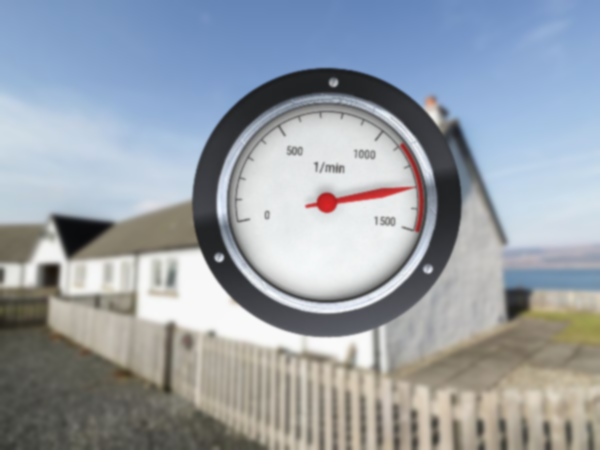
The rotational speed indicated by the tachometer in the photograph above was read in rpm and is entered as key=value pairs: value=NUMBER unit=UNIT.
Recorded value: value=1300 unit=rpm
